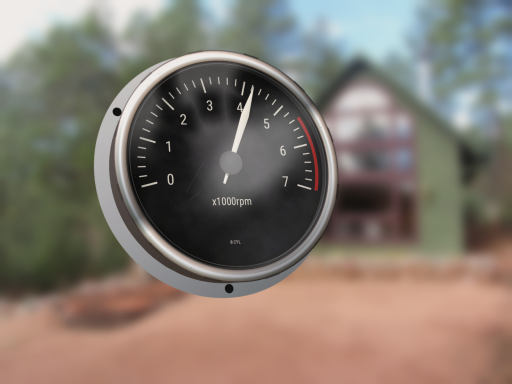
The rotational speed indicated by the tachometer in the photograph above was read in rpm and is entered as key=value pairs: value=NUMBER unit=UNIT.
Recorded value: value=4200 unit=rpm
